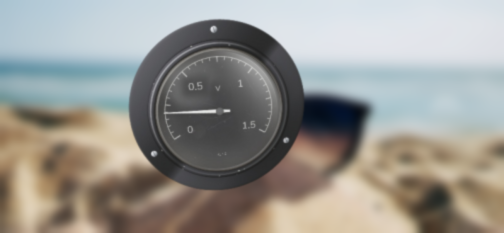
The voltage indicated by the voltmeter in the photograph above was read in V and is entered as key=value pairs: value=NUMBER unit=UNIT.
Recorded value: value=0.2 unit=V
